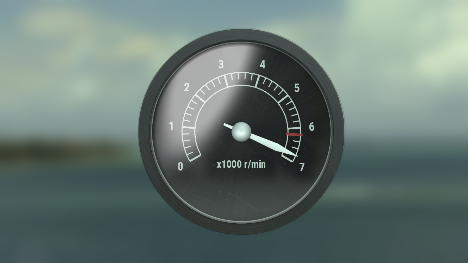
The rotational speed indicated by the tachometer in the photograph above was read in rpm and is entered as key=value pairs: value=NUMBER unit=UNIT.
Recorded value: value=6800 unit=rpm
